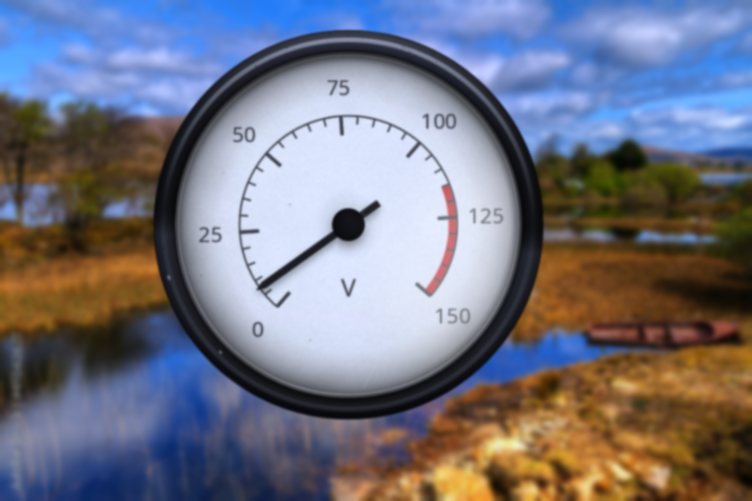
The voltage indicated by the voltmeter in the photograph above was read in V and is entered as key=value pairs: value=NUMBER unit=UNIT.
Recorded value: value=7.5 unit=V
